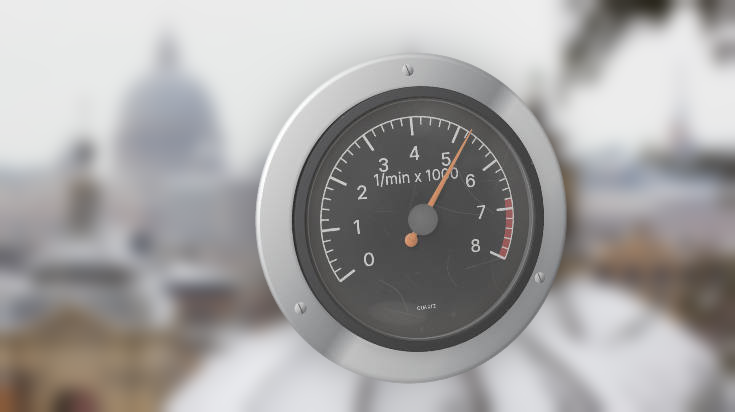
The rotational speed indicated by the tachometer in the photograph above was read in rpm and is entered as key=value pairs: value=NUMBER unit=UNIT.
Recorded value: value=5200 unit=rpm
